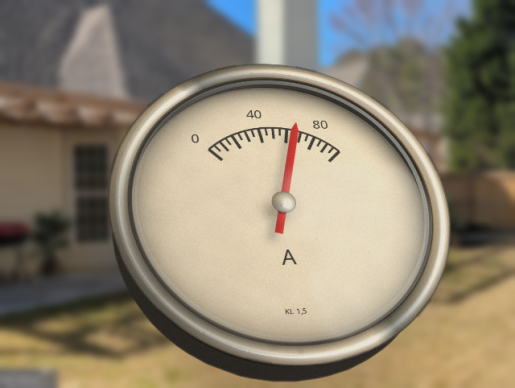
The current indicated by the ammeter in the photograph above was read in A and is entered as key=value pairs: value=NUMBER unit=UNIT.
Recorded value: value=65 unit=A
